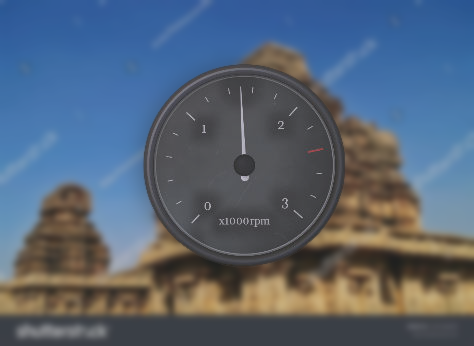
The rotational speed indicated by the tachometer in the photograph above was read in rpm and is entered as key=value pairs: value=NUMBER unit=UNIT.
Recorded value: value=1500 unit=rpm
